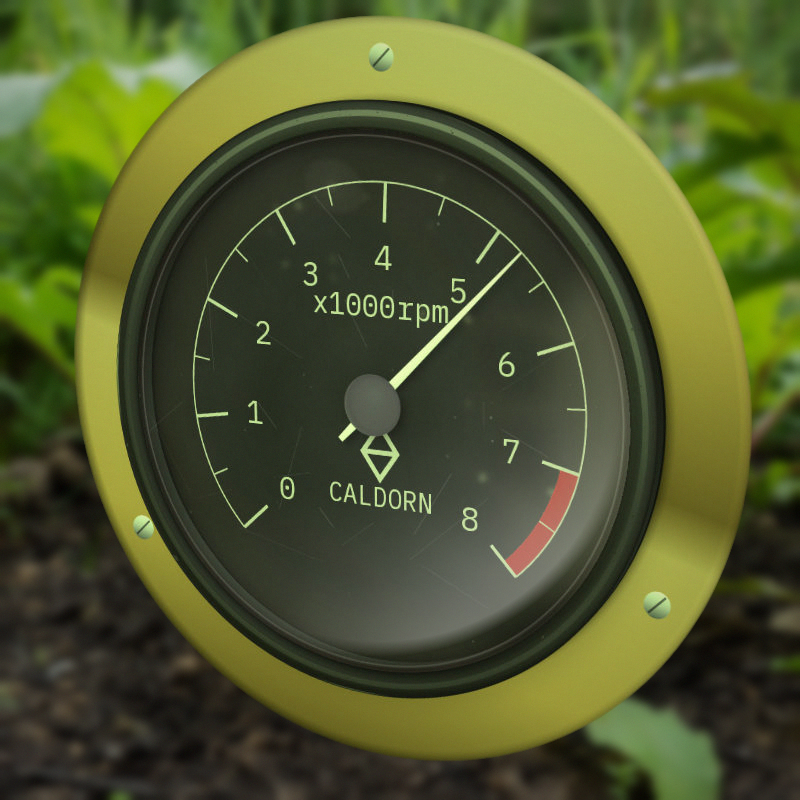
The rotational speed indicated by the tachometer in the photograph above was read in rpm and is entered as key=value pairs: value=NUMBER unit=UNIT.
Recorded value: value=5250 unit=rpm
